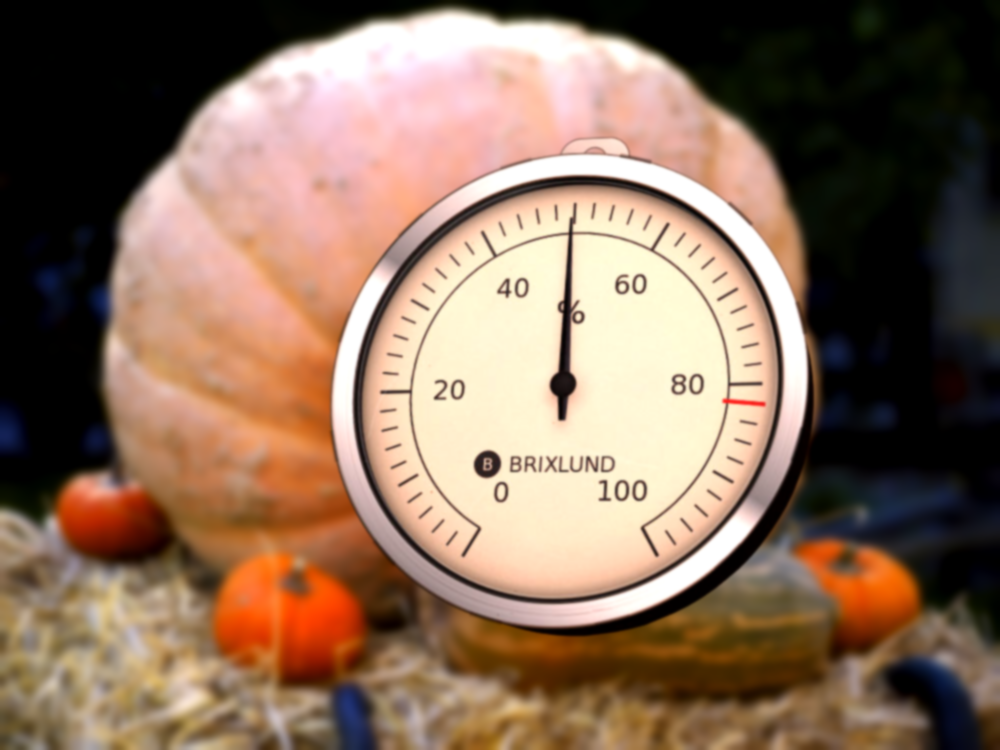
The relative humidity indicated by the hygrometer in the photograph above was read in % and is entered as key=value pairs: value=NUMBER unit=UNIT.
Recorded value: value=50 unit=%
